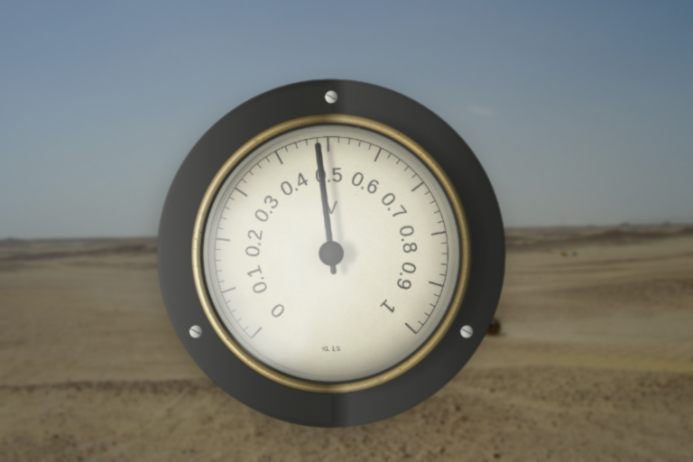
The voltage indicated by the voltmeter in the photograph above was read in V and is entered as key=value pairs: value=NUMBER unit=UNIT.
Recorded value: value=0.48 unit=V
